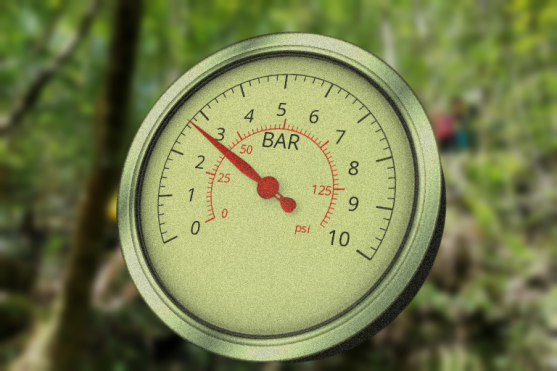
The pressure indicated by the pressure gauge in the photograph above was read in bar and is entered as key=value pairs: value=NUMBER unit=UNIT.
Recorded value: value=2.7 unit=bar
